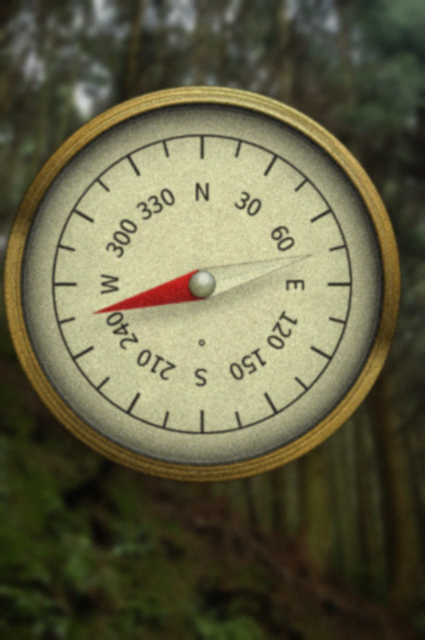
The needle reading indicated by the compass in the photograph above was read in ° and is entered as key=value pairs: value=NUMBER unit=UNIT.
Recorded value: value=255 unit=°
